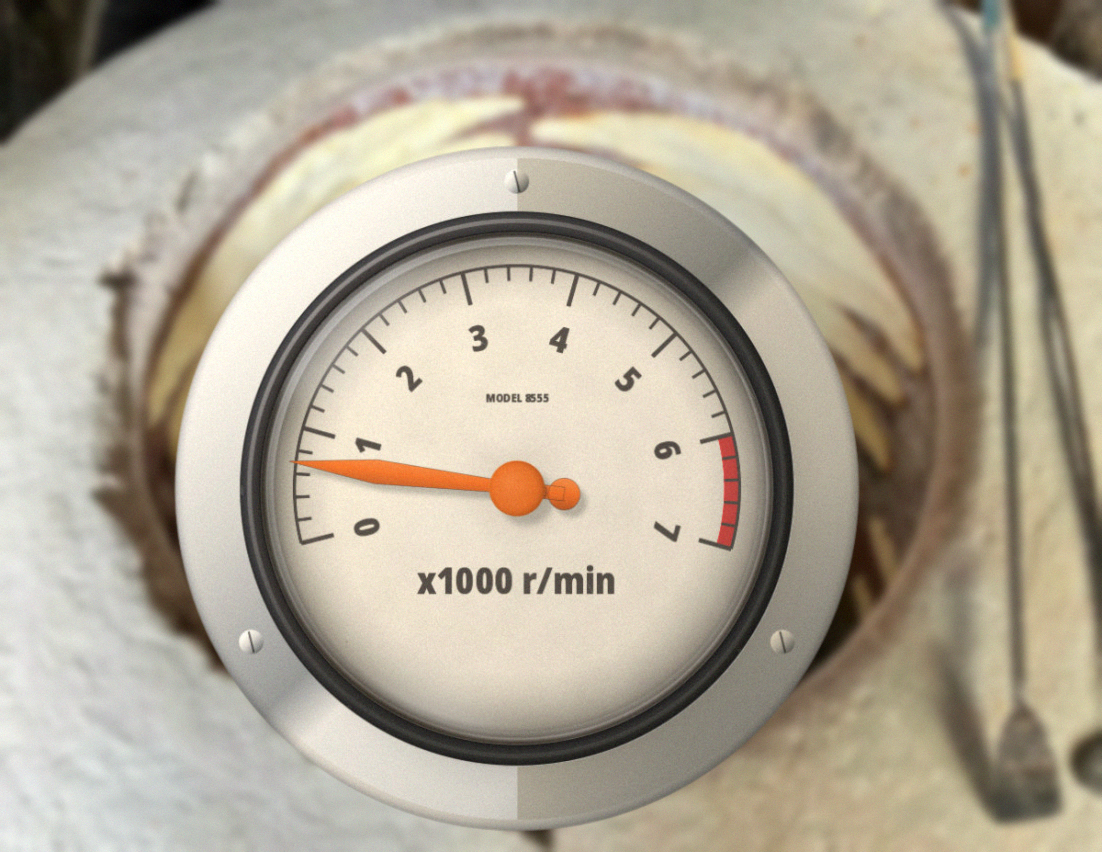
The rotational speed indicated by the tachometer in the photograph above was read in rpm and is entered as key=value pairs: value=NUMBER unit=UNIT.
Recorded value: value=700 unit=rpm
